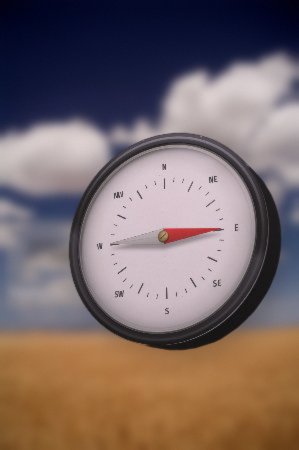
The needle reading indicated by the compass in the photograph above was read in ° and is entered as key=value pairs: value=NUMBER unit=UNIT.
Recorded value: value=90 unit=°
